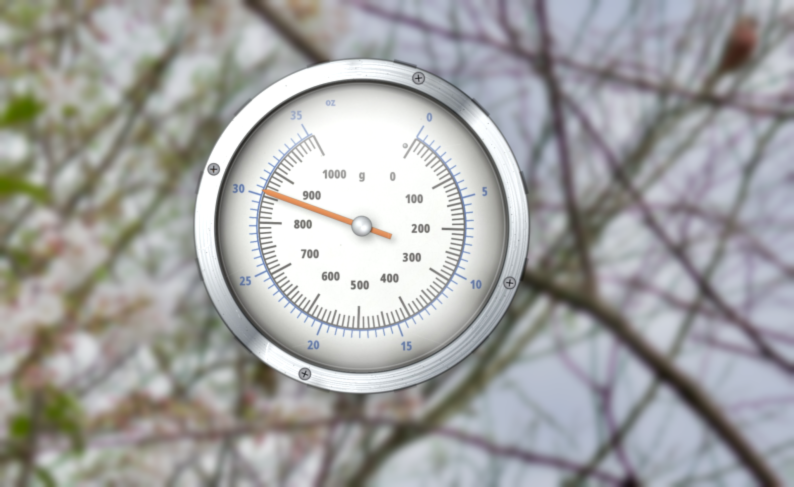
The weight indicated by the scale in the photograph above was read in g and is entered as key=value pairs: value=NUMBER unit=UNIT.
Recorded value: value=860 unit=g
